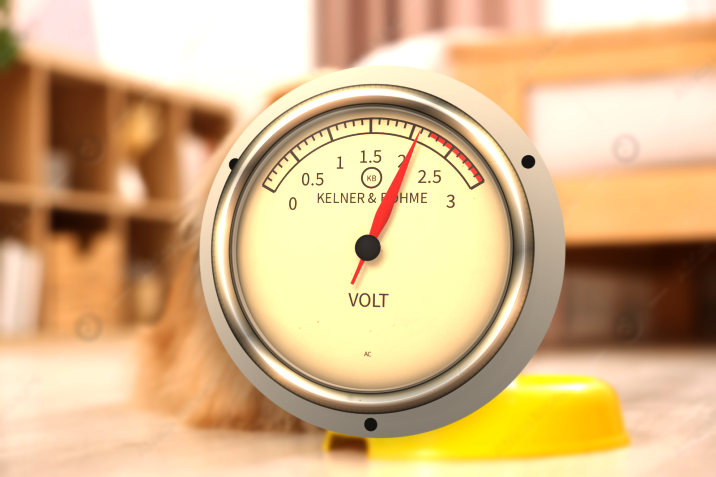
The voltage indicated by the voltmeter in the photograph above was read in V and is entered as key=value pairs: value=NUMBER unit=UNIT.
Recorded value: value=2.1 unit=V
